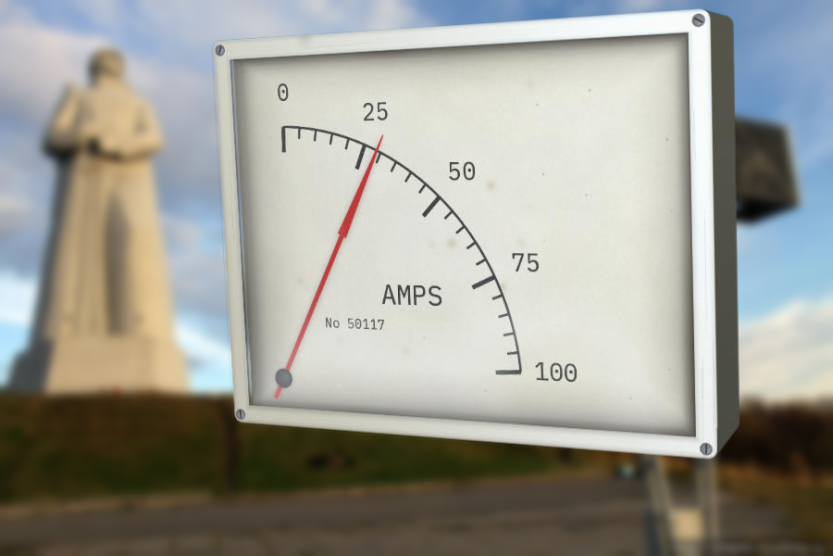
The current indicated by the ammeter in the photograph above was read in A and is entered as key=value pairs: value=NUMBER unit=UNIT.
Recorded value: value=30 unit=A
